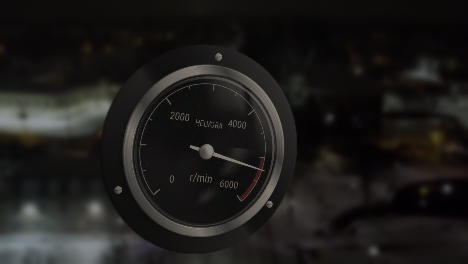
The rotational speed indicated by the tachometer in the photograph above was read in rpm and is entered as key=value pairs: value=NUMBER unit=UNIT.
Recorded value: value=5250 unit=rpm
